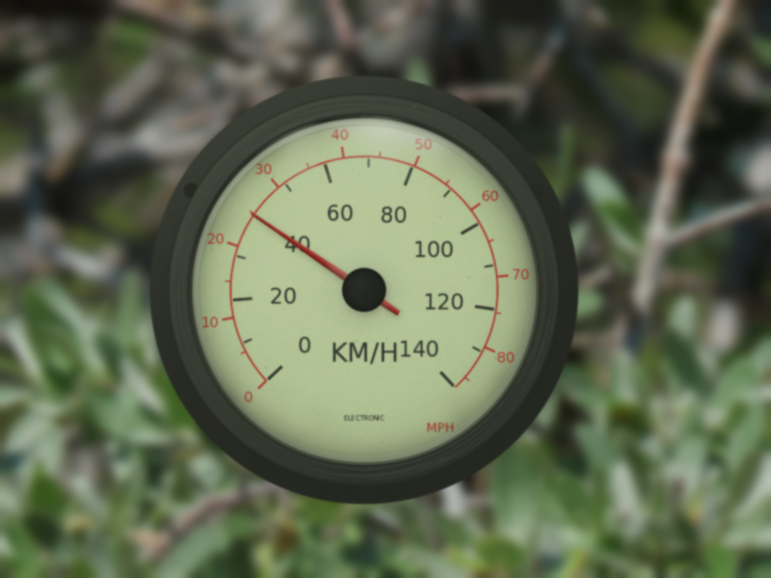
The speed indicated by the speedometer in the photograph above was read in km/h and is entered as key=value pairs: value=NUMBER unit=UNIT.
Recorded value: value=40 unit=km/h
